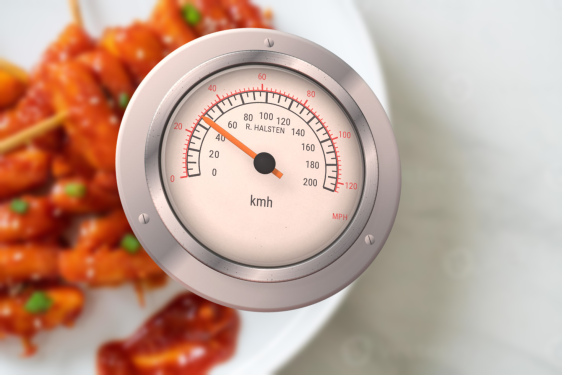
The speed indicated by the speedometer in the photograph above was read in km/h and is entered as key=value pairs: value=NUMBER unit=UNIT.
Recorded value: value=45 unit=km/h
